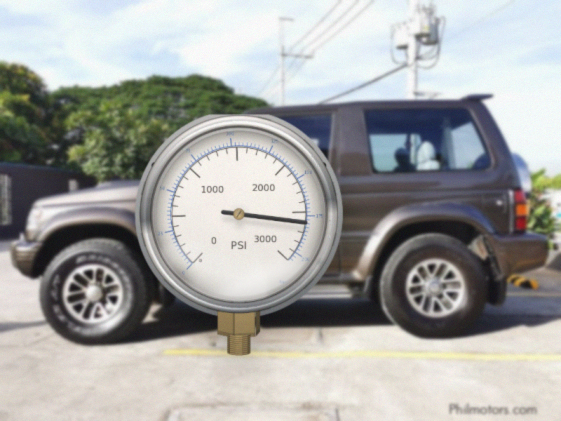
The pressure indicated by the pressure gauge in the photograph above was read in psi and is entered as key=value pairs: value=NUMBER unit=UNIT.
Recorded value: value=2600 unit=psi
